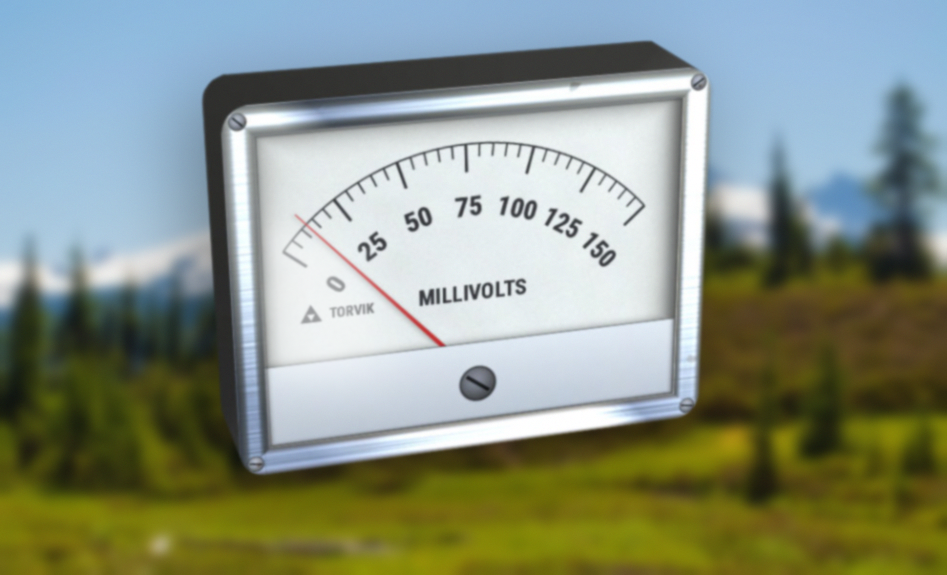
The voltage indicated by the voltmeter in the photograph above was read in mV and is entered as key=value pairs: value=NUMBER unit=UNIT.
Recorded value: value=12.5 unit=mV
